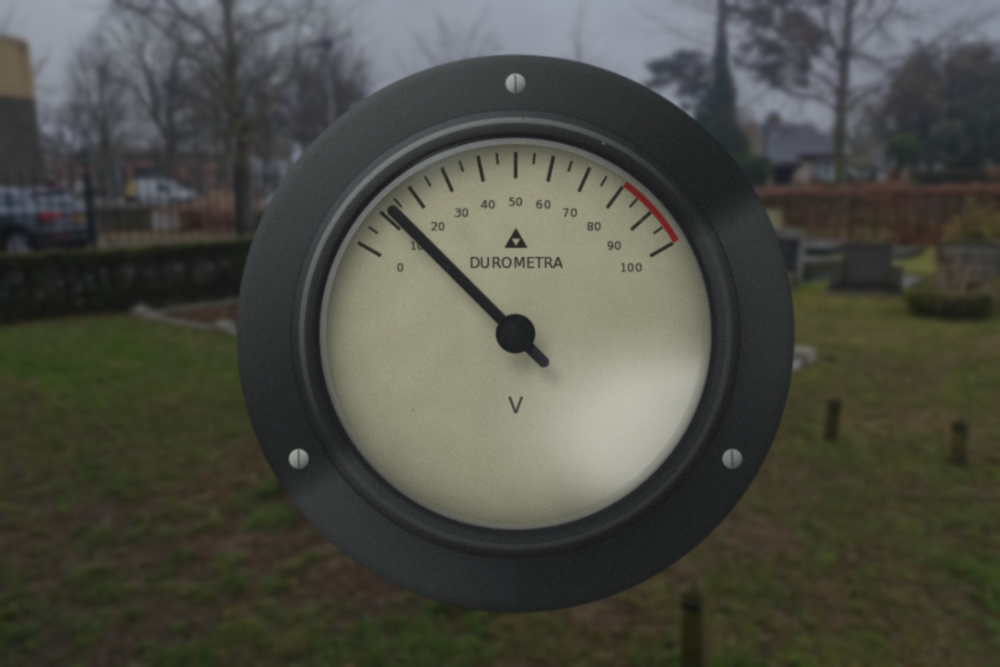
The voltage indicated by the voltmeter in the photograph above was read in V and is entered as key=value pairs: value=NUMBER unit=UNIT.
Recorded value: value=12.5 unit=V
